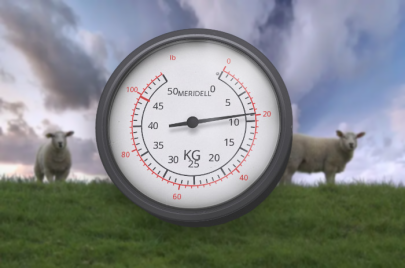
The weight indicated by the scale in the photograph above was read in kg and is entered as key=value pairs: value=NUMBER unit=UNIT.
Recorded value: value=9 unit=kg
